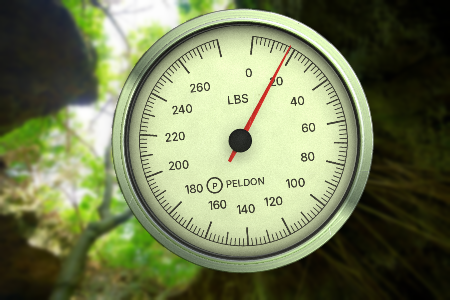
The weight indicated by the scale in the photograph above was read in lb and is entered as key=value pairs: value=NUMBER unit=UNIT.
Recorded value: value=18 unit=lb
